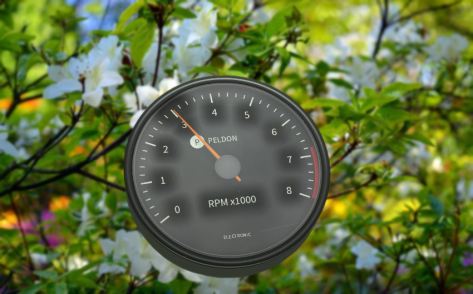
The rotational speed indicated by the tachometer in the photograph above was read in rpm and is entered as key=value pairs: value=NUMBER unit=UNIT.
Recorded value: value=3000 unit=rpm
